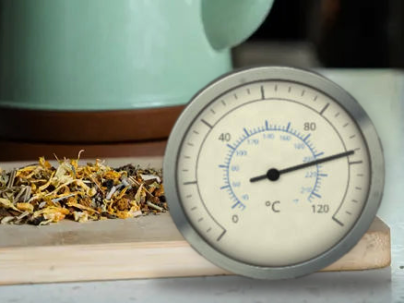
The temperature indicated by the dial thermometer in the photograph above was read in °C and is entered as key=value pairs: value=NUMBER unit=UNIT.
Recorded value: value=96 unit=°C
